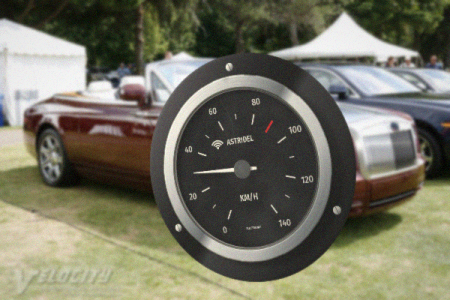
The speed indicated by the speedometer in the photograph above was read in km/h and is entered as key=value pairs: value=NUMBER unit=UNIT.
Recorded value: value=30 unit=km/h
